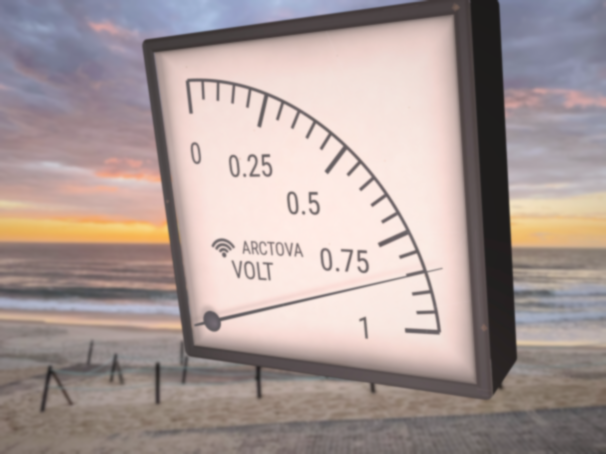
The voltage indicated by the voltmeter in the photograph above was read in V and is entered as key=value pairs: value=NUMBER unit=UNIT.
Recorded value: value=0.85 unit=V
